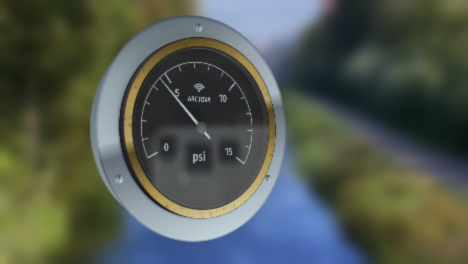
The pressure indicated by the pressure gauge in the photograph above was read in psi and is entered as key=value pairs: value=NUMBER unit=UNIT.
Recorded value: value=4.5 unit=psi
